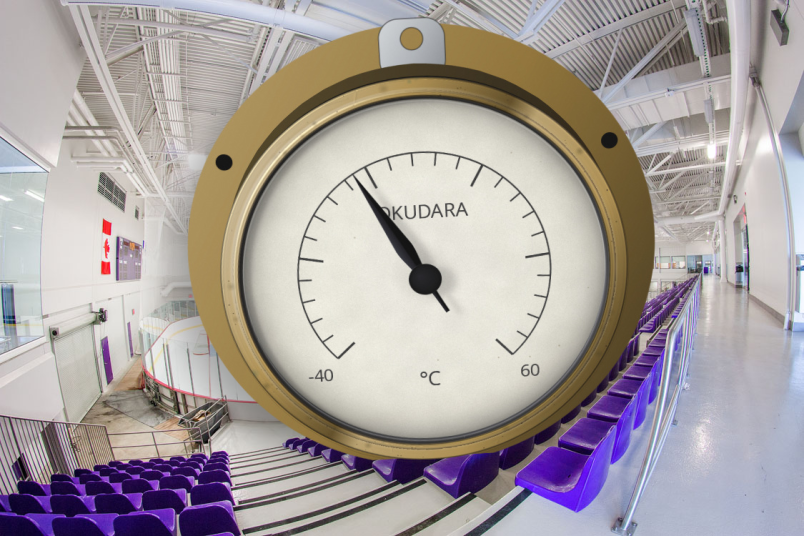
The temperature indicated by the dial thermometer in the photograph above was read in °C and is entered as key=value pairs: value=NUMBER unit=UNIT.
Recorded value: value=-2 unit=°C
